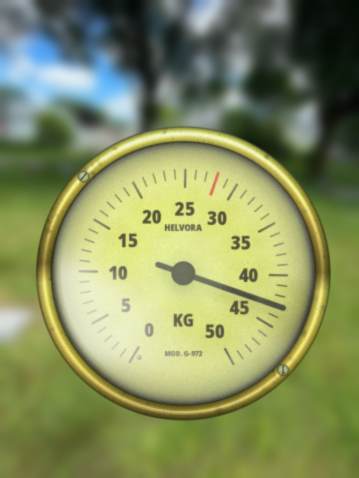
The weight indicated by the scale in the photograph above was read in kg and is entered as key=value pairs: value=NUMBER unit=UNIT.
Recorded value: value=43 unit=kg
